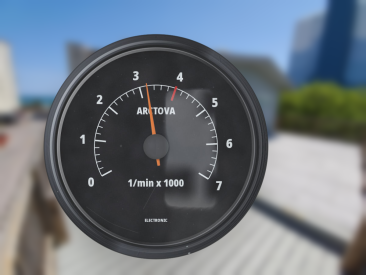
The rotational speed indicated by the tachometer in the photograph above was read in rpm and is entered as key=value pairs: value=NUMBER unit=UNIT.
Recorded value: value=3200 unit=rpm
